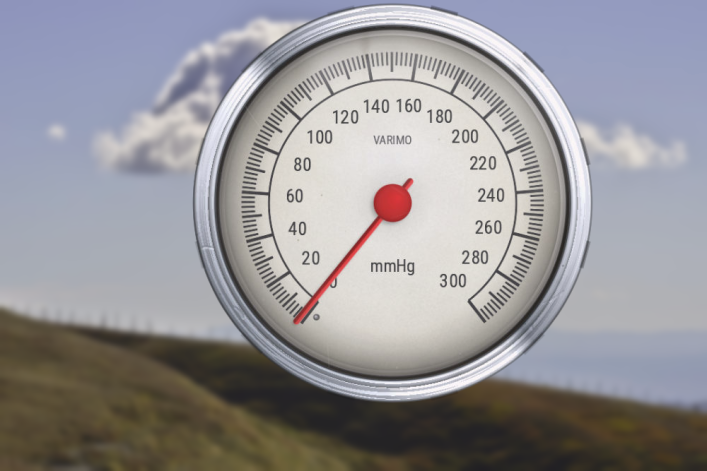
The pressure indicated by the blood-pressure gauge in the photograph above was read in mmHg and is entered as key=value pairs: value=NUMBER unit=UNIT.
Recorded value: value=2 unit=mmHg
